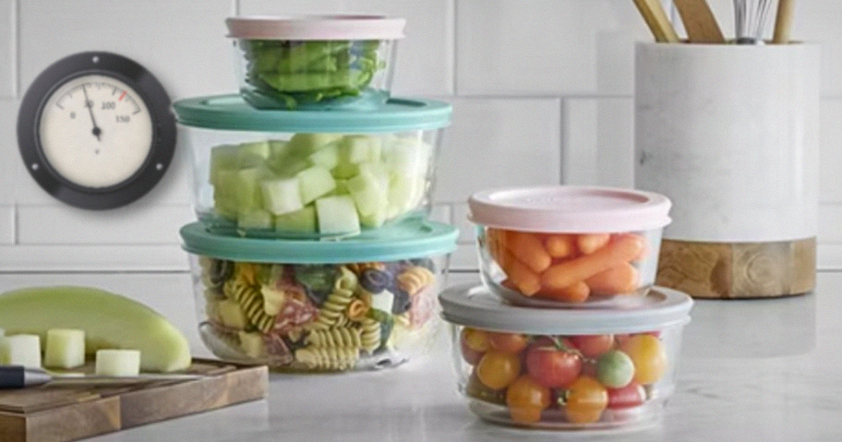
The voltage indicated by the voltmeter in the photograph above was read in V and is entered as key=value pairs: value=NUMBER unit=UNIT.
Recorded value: value=50 unit=V
